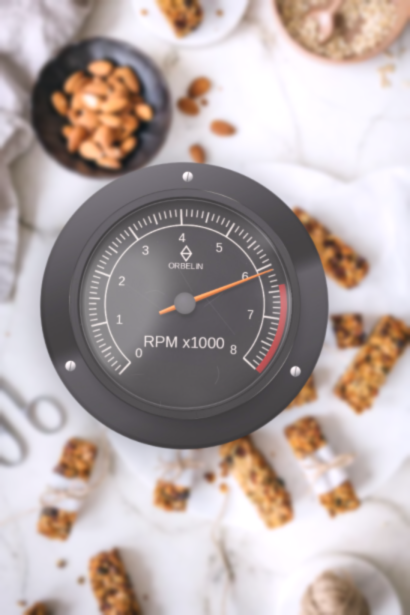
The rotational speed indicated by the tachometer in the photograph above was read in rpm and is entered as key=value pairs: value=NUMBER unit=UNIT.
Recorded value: value=6100 unit=rpm
